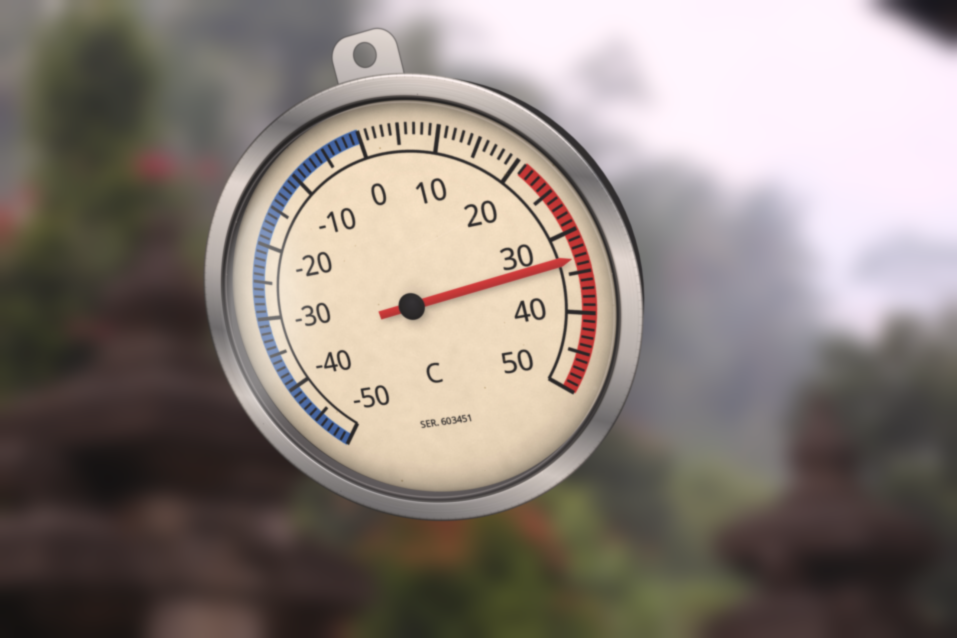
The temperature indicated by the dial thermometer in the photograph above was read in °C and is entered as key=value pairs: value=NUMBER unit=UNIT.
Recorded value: value=33 unit=°C
